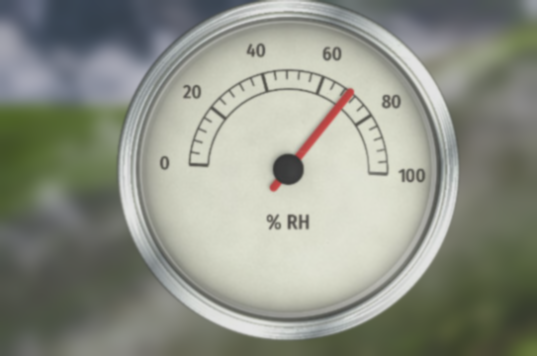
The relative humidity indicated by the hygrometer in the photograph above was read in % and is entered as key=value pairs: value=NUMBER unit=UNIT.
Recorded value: value=70 unit=%
